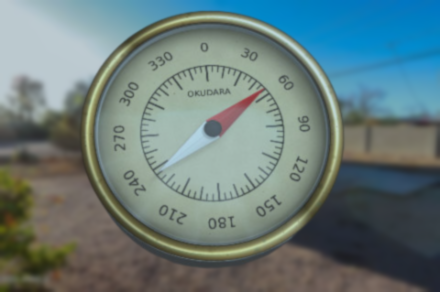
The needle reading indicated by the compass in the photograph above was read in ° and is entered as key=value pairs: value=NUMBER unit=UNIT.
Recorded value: value=55 unit=°
